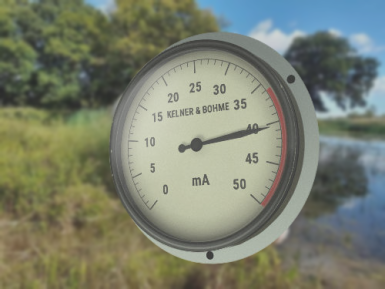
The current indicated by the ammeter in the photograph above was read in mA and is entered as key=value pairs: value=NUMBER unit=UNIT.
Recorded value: value=40.5 unit=mA
